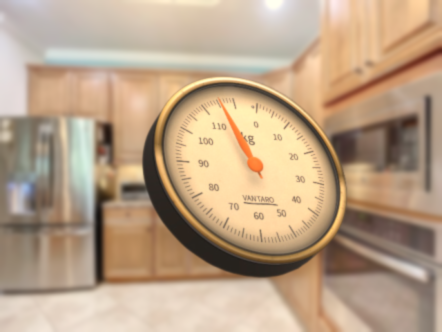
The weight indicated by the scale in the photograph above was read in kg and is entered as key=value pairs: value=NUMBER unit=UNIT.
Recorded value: value=115 unit=kg
